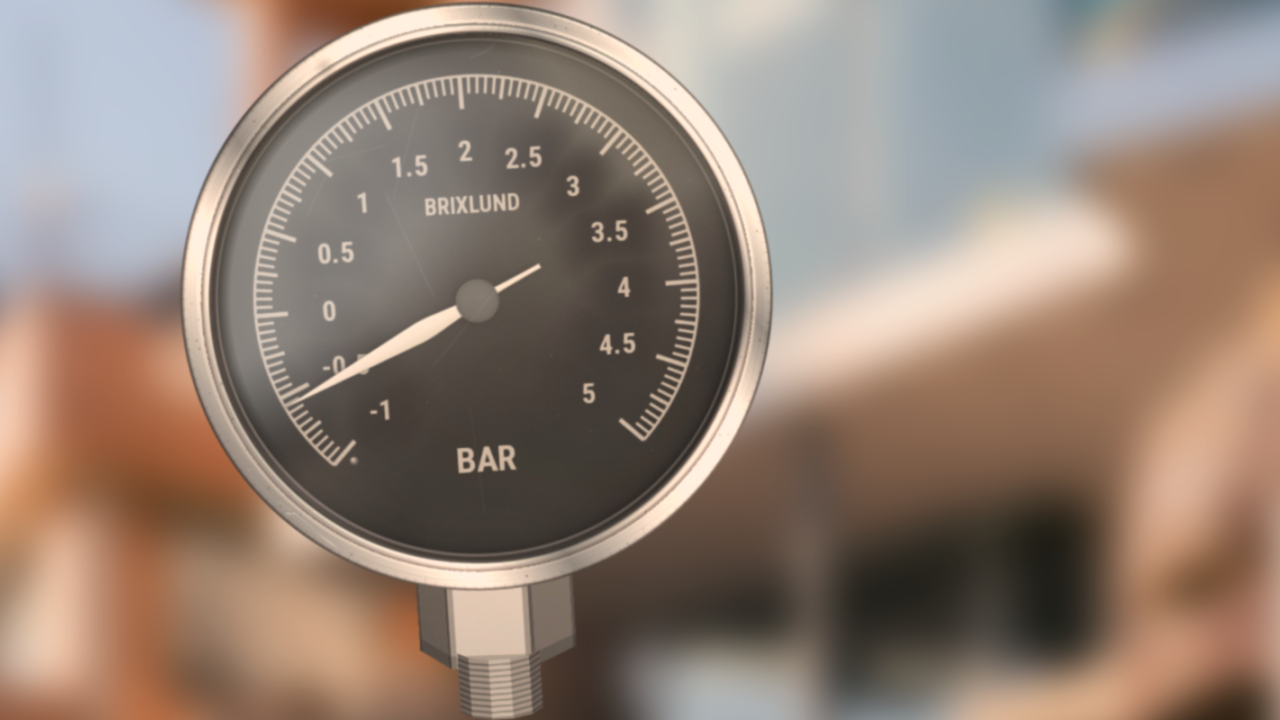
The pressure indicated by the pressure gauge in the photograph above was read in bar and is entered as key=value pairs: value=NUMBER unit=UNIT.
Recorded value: value=-0.55 unit=bar
